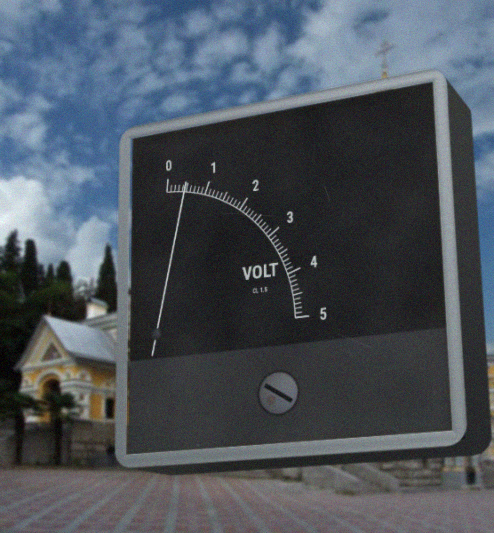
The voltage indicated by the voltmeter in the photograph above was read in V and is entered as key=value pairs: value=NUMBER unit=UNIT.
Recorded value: value=0.5 unit=V
